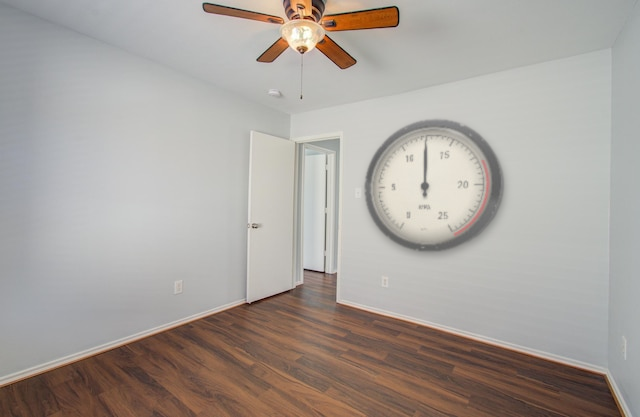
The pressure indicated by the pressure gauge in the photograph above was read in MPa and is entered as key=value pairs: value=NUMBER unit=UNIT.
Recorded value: value=12.5 unit=MPa
